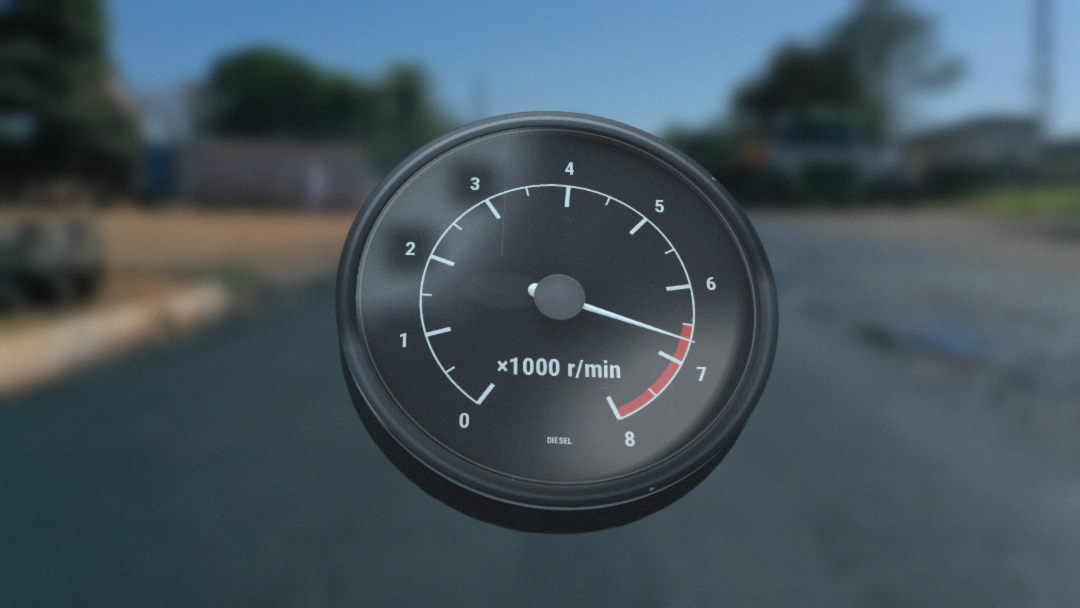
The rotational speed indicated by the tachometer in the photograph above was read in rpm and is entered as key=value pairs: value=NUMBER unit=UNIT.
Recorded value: value=6750 unit=rpm
